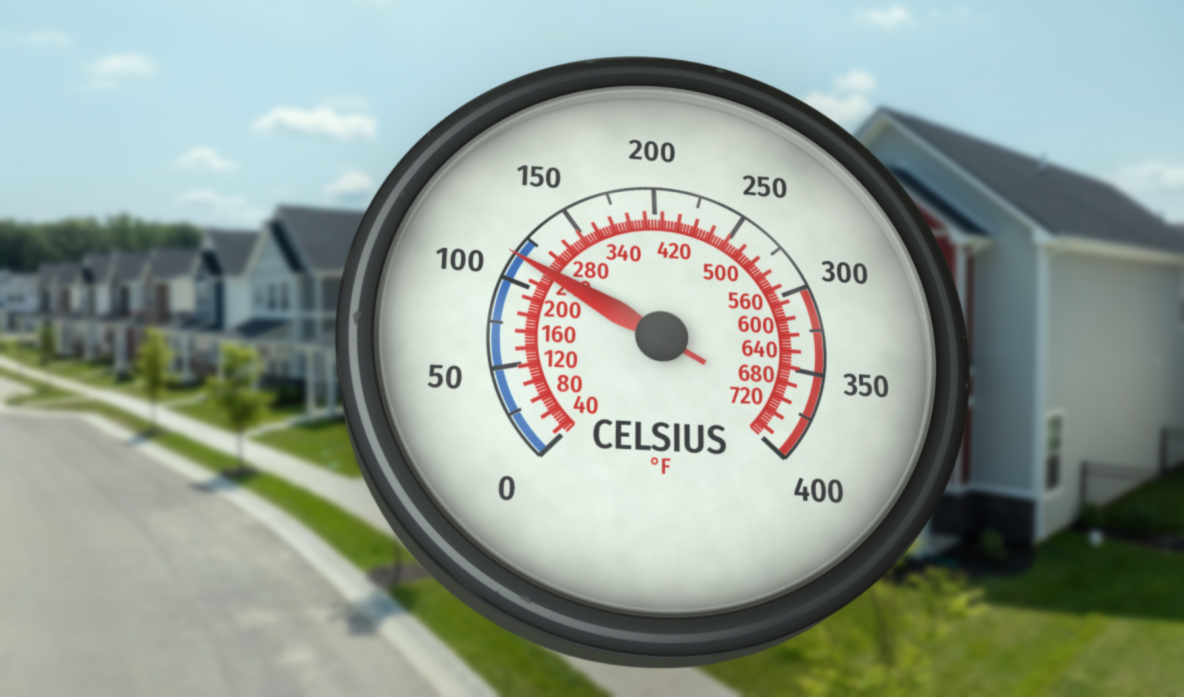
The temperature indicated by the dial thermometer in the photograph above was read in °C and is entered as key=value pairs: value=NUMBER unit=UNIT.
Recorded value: value=112.5 unit=°C
